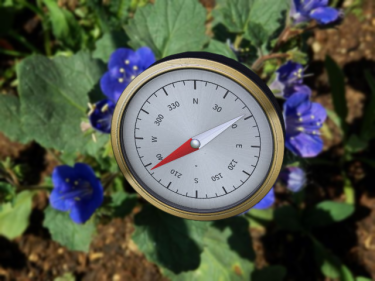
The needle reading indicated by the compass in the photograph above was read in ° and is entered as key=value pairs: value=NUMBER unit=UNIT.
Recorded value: value=235 unit=°
